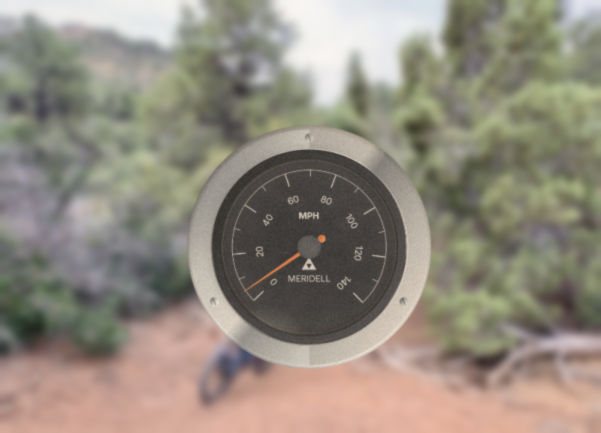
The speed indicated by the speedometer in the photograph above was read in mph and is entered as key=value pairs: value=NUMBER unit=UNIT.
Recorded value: value=5 unit=mph
